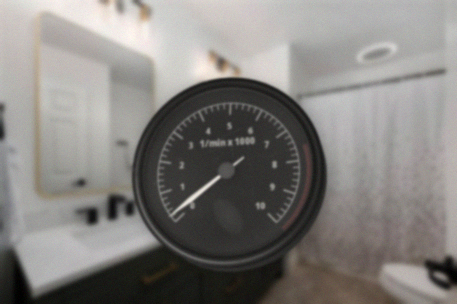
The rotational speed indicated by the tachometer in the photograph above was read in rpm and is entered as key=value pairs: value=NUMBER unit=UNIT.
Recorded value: value=200 unit=rpm
